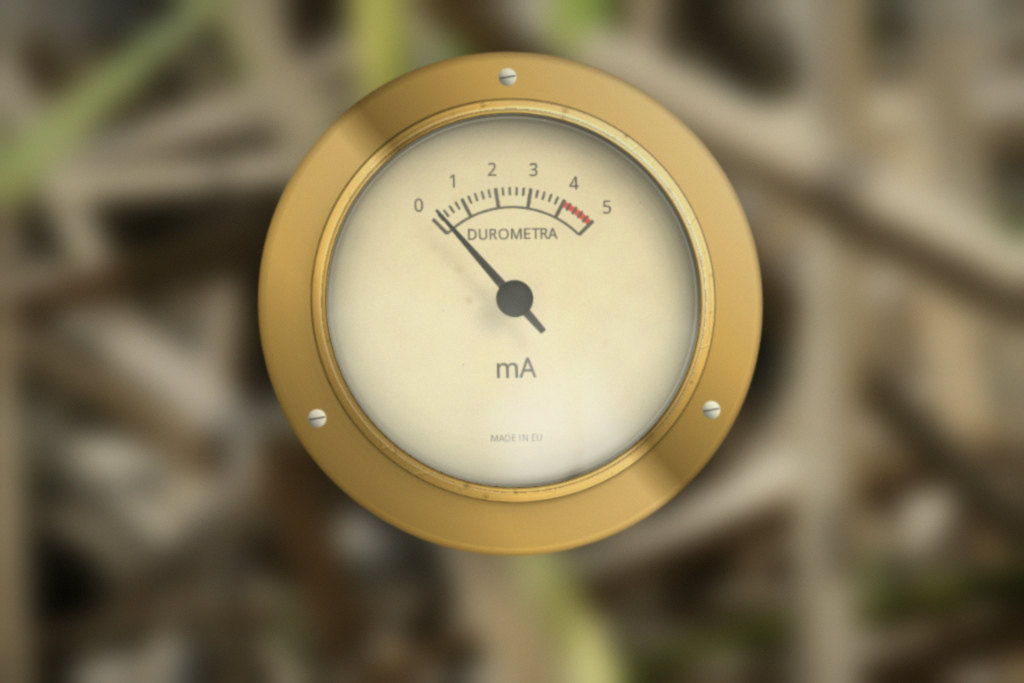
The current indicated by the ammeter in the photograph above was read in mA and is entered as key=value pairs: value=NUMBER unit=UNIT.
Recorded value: value=0.2 unit=mA
